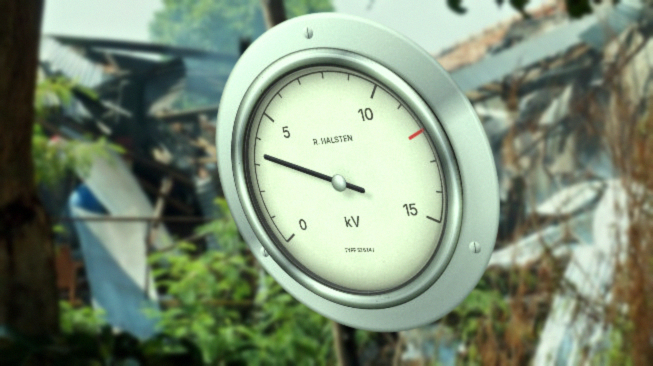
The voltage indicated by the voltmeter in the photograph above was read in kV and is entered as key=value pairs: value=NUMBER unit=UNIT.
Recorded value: value=3.5 unit=kV
